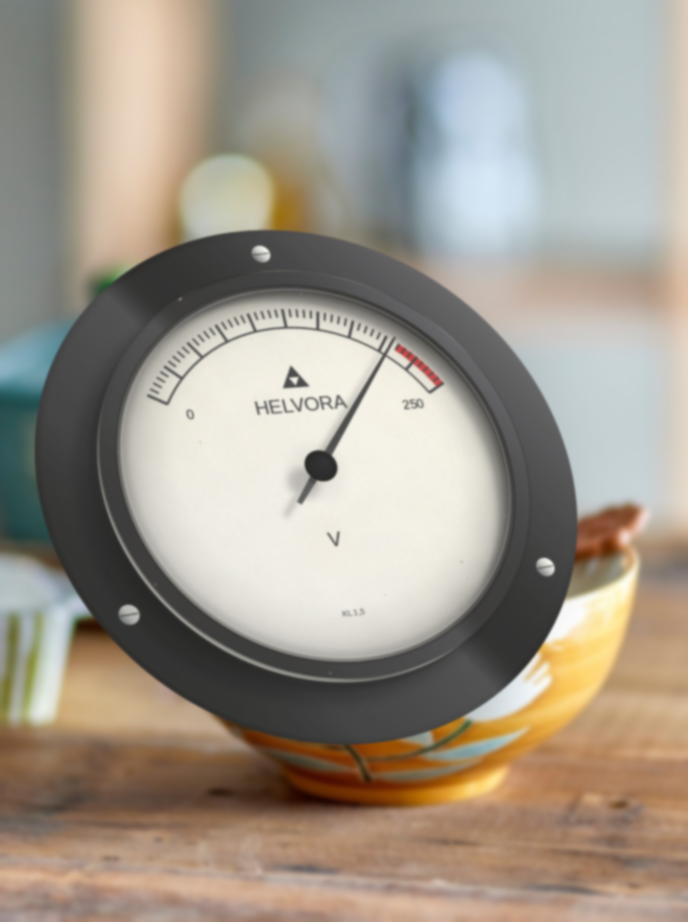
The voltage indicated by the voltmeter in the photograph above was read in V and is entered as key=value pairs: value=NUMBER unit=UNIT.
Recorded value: value=205 unit=V
